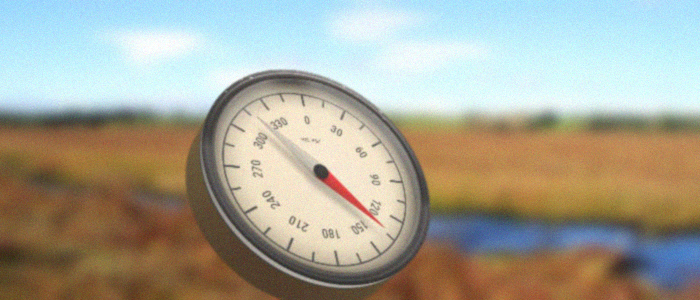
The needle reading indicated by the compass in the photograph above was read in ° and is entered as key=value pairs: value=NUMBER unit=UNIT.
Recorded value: value=135 unit=°
